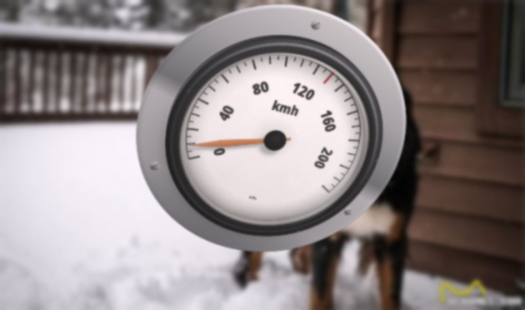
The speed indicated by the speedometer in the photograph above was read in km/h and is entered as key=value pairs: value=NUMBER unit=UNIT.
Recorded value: value=10 unit=km/h
